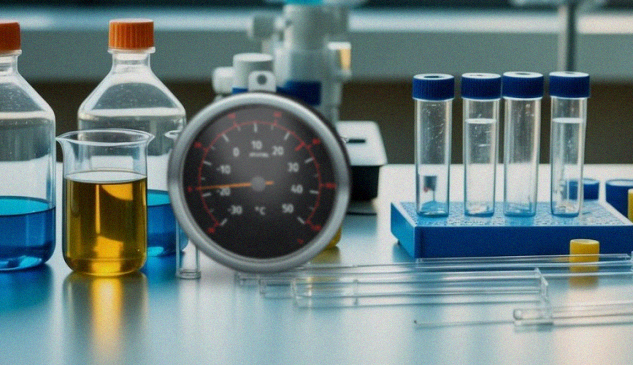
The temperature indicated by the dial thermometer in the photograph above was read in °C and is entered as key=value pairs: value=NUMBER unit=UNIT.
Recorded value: value=-17.5 unit=°C
